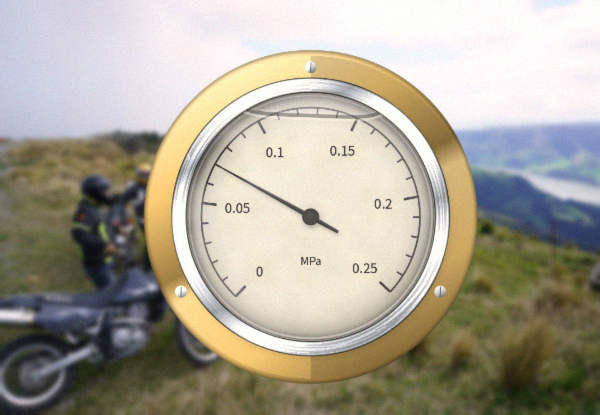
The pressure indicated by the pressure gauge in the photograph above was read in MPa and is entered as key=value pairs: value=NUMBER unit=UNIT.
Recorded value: value=0.07 unit=MPa
